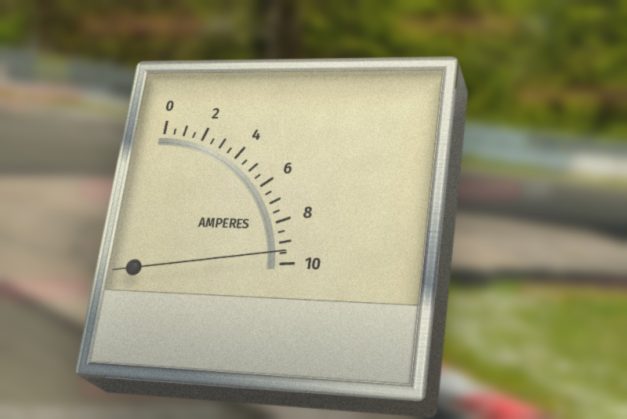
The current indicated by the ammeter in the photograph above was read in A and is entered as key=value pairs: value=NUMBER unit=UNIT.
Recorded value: value=9.5 unit=A
